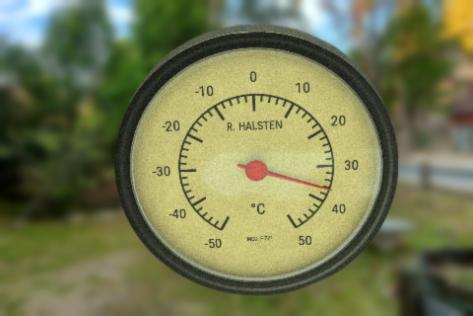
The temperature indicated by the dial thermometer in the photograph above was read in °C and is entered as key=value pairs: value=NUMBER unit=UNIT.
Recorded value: value=36 unit=°C
